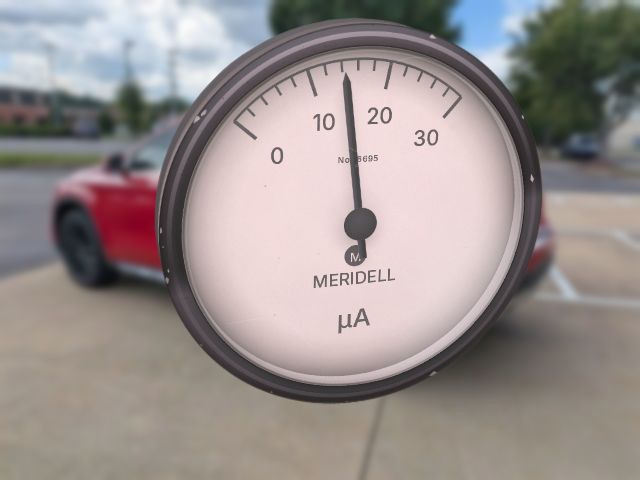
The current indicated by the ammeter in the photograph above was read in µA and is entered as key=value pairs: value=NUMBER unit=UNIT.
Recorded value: value=14 unit=µA
